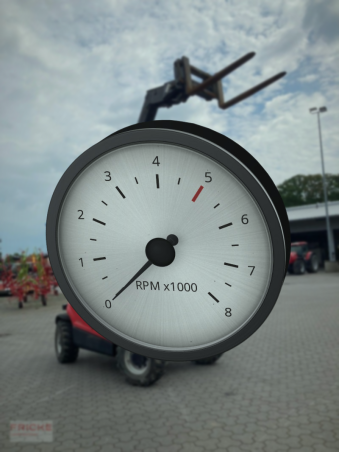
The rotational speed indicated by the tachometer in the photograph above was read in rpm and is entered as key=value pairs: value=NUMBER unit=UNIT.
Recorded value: value=0 unit=rpm
